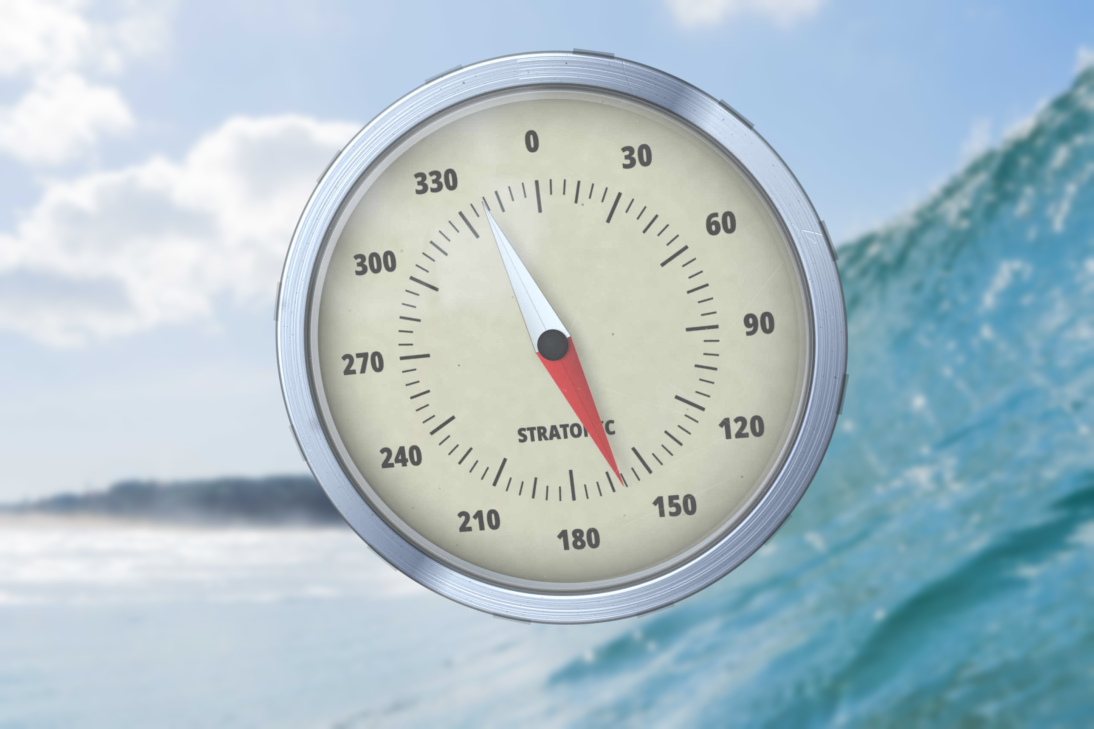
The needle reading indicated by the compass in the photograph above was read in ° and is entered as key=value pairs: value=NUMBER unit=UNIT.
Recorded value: value=160 unit=°
